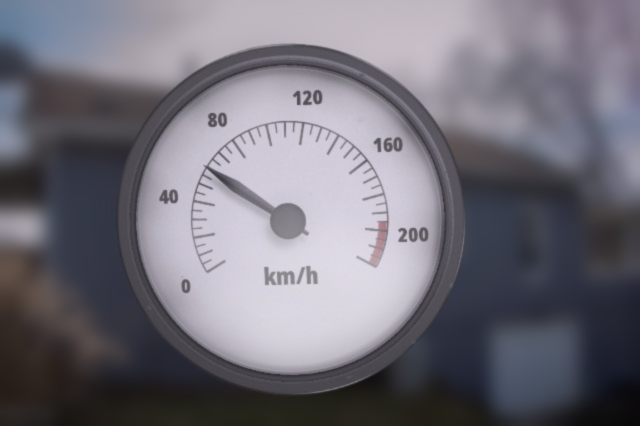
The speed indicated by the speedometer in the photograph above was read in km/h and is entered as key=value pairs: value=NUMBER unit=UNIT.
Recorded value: value=60 unit=km/h
